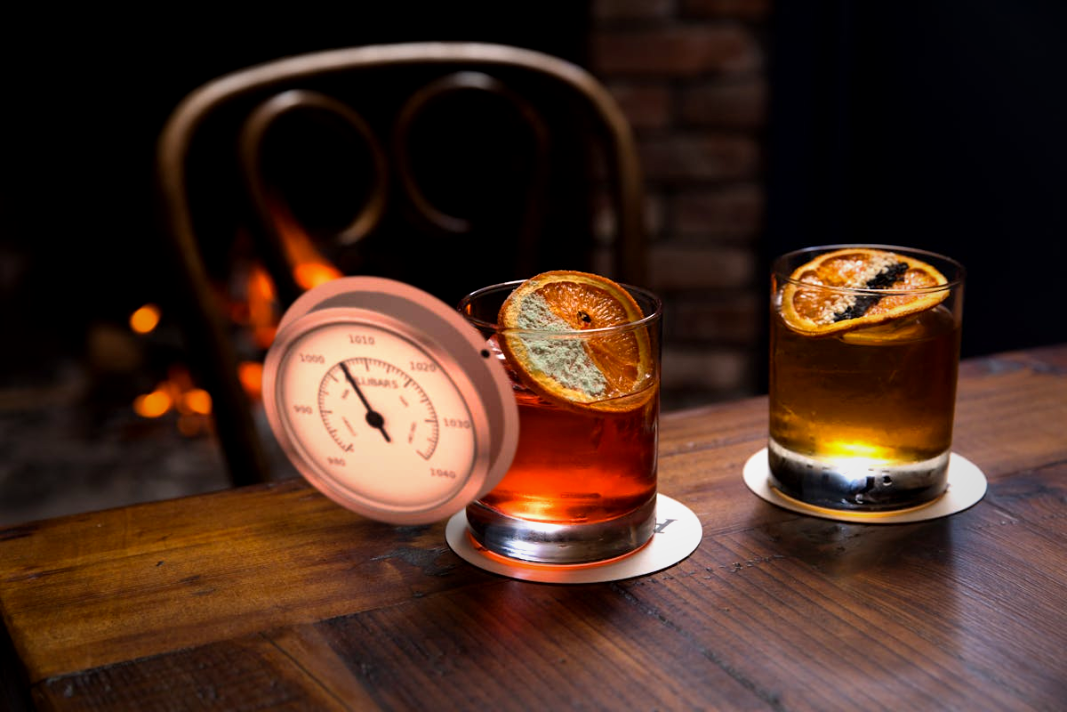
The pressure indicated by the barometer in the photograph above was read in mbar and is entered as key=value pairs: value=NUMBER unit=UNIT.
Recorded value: value=1005 unit=mbar
